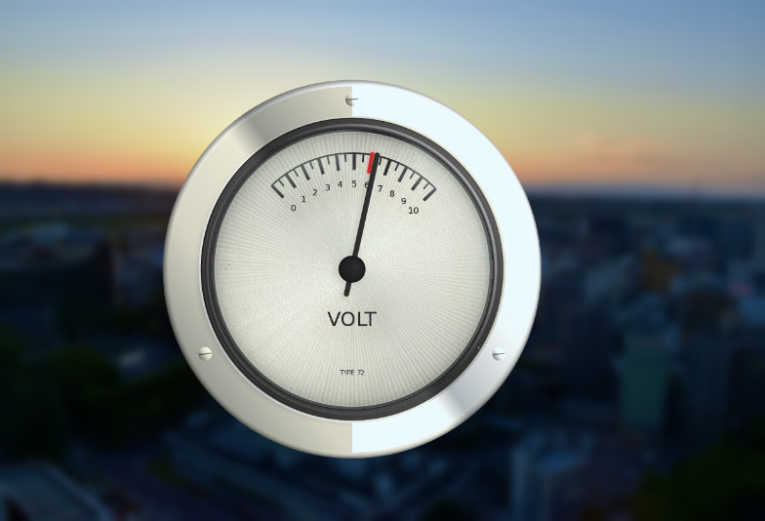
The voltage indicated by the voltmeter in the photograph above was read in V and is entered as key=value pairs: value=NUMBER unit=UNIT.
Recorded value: value=6.25 unit=V
